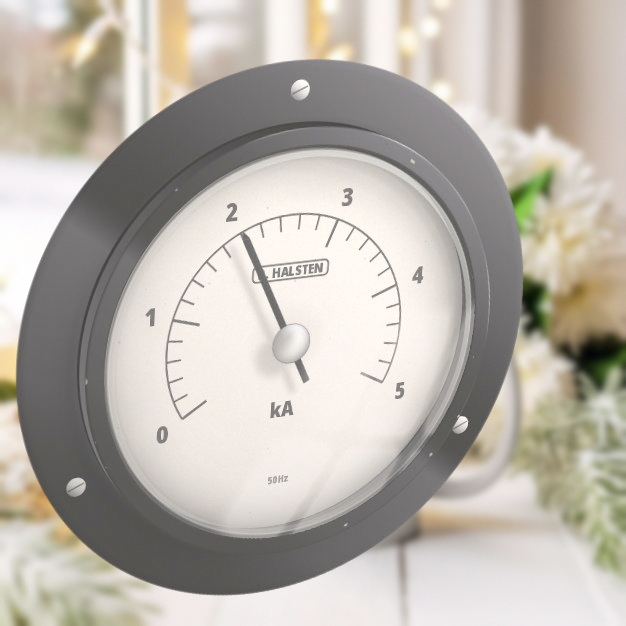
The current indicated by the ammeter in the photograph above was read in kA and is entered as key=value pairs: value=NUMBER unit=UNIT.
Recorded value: value=2 unit=kA
